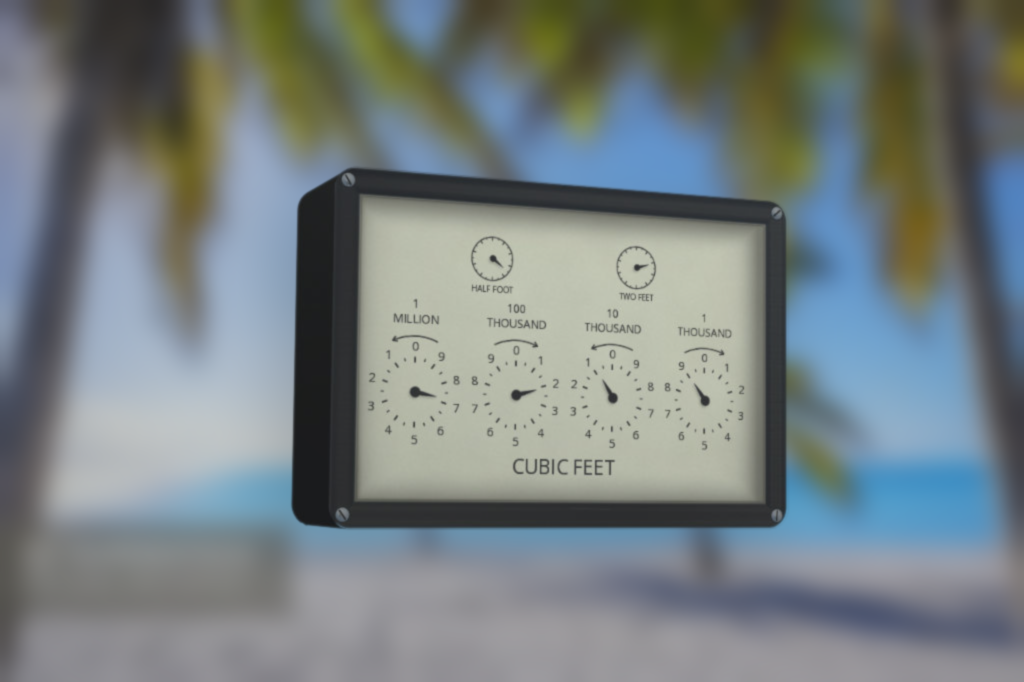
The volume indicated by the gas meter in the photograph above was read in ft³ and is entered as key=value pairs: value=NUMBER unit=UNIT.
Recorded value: value=720900 unit=ft³
